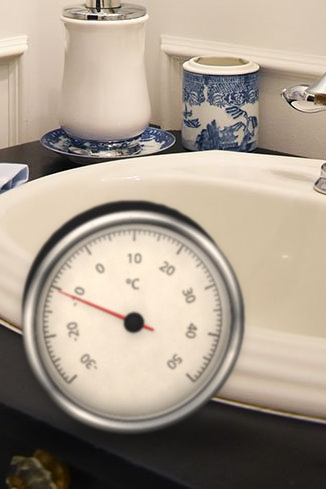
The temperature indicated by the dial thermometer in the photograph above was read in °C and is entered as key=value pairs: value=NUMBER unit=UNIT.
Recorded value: value=-10 unit=°C
